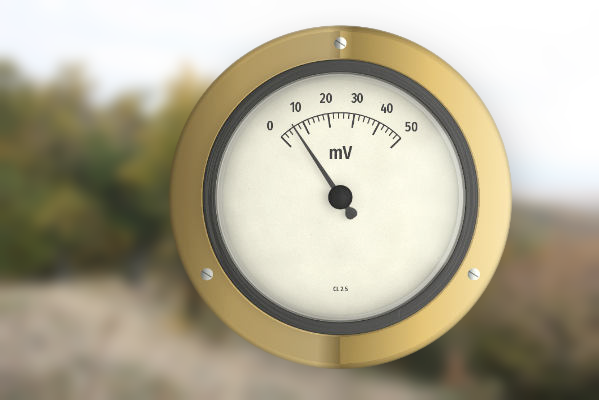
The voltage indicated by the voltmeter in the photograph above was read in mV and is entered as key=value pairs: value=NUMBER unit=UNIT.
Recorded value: value=6 unit=mV
